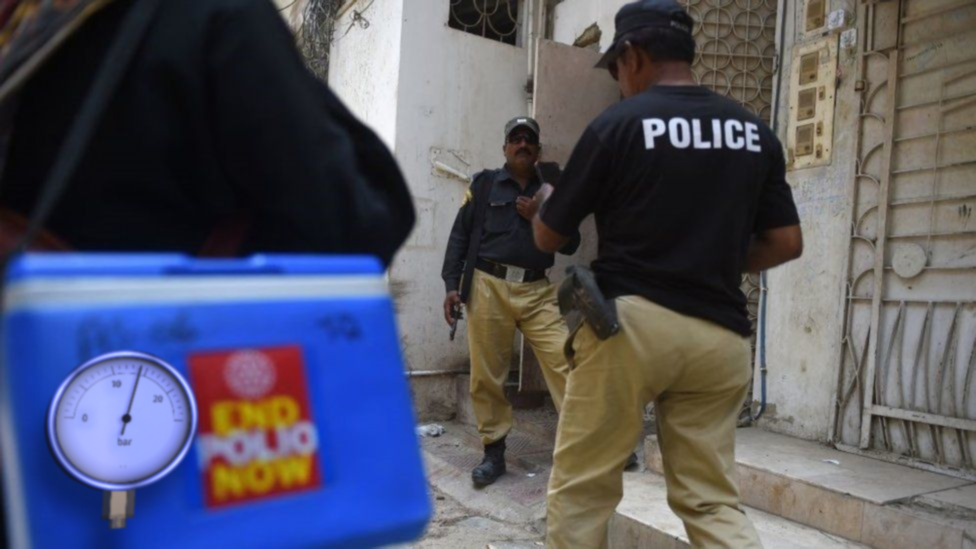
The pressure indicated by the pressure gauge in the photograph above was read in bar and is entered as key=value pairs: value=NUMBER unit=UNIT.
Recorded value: value=14 unit=bar
